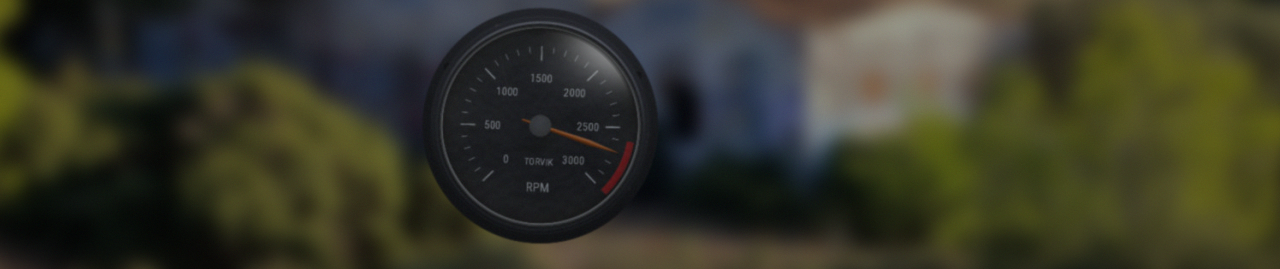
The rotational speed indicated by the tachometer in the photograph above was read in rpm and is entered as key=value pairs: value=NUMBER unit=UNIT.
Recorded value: value=2700 unit=rpm
